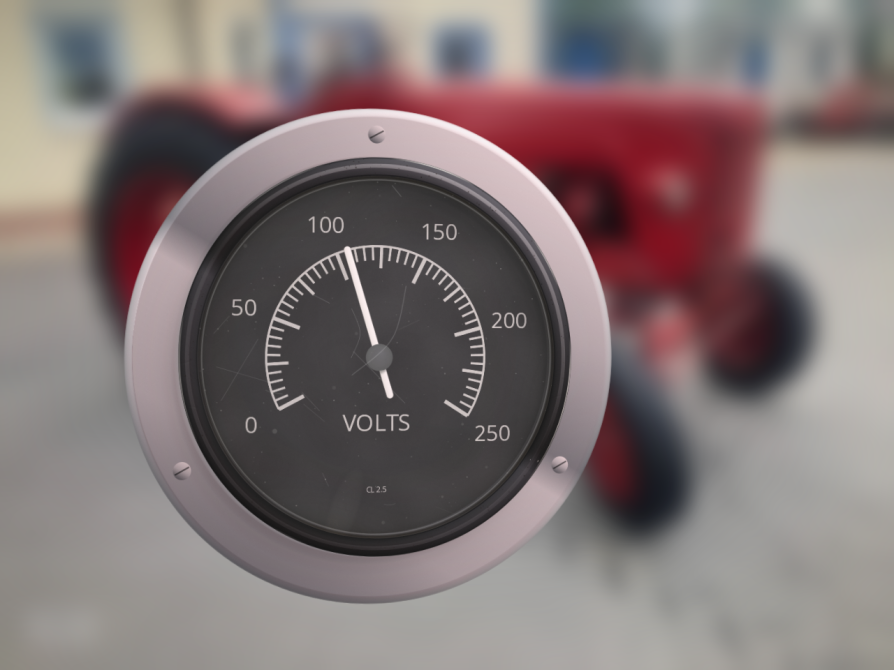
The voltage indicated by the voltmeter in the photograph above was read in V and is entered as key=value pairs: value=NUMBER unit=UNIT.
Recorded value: value=105 unit=V
